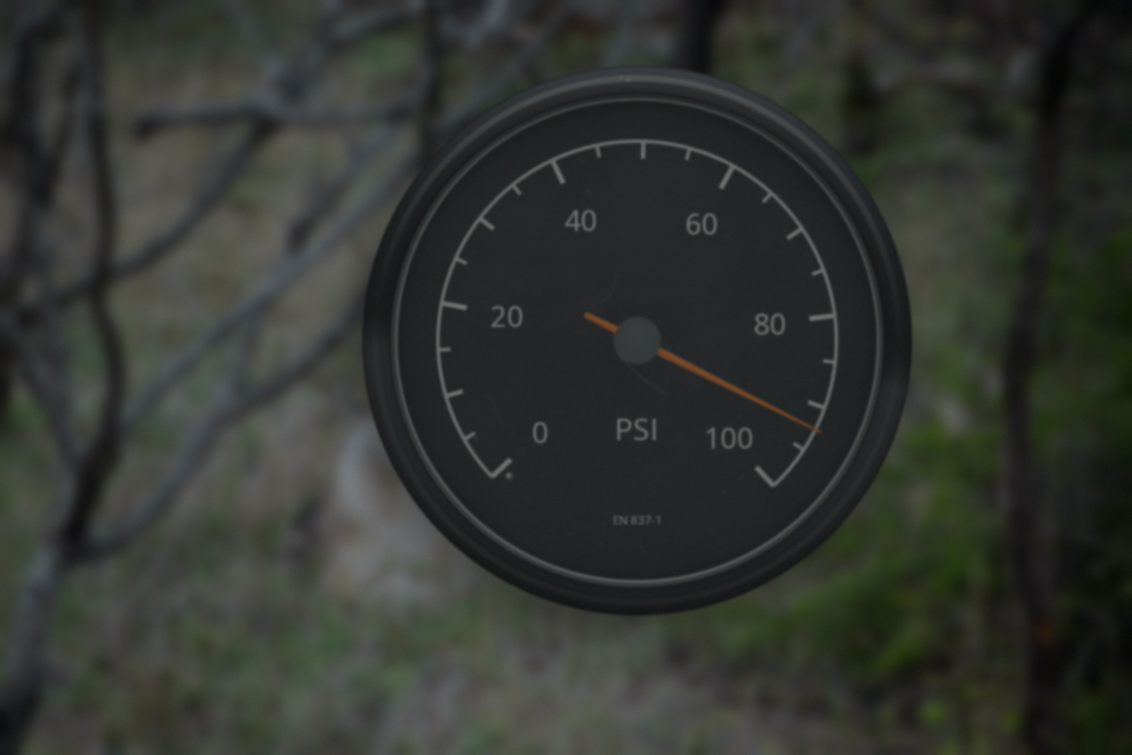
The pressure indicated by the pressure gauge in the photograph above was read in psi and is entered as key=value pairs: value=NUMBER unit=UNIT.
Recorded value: value=92.5 unit=psi
